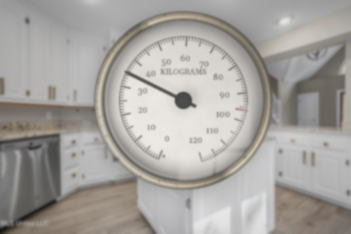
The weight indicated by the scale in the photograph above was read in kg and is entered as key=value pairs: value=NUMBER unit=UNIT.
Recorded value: value=35 unit=kg
